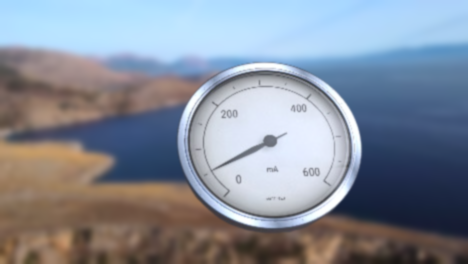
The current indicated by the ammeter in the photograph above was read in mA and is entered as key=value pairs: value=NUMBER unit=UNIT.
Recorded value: value=50 unit=mA
